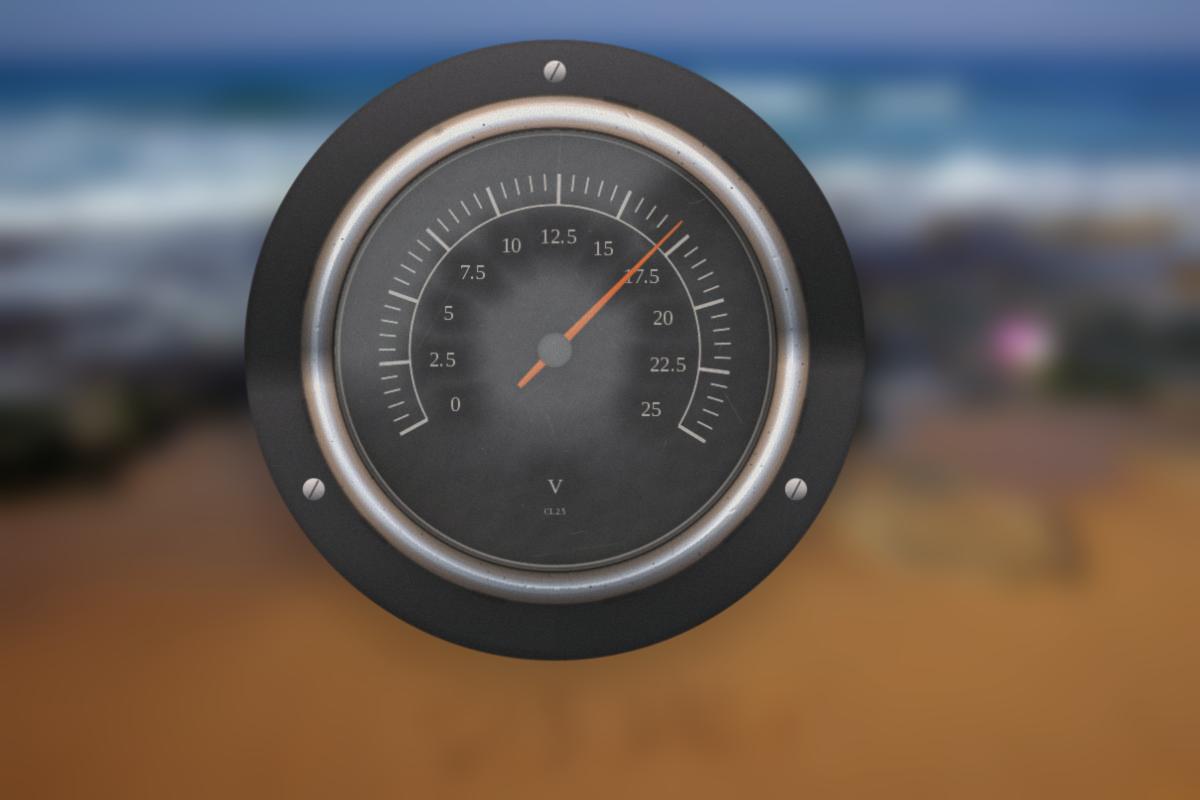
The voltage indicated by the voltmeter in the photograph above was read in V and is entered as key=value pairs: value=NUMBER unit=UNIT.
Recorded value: value=17 unit=V
